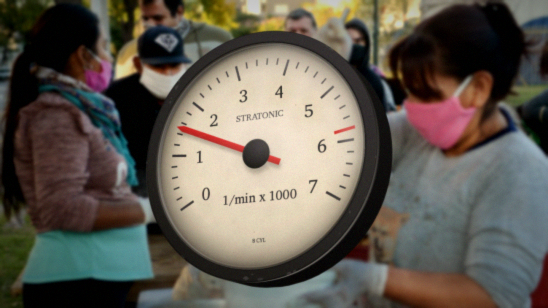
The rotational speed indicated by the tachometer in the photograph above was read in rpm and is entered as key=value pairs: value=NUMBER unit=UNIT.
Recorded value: value=1500 unit=rpm
